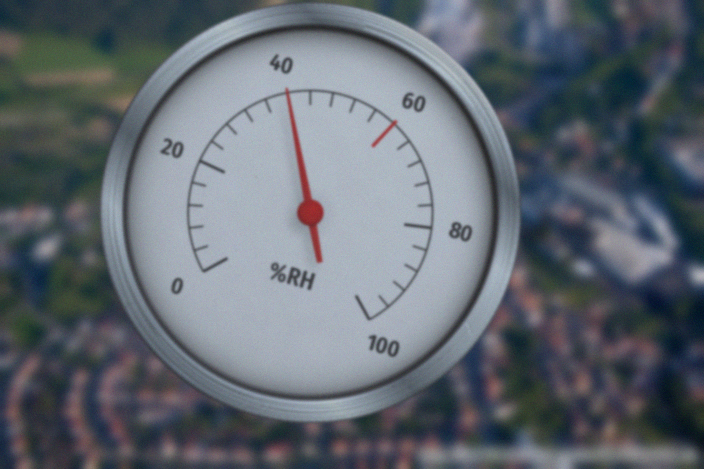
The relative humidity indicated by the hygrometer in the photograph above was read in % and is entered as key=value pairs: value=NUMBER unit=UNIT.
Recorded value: value=40 unit=%
